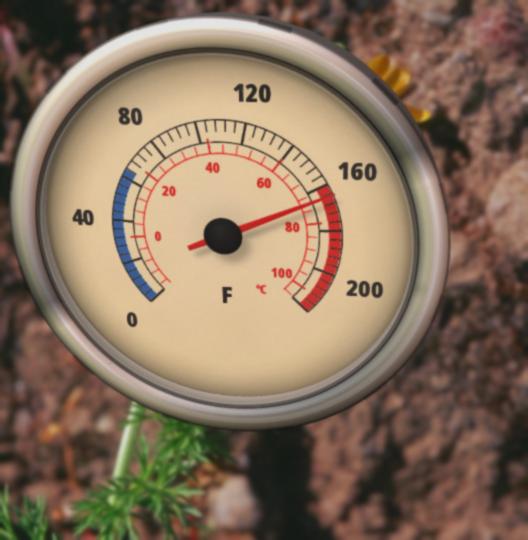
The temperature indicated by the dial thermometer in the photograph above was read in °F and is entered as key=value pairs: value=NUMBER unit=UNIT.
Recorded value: value=164 unit=°F
